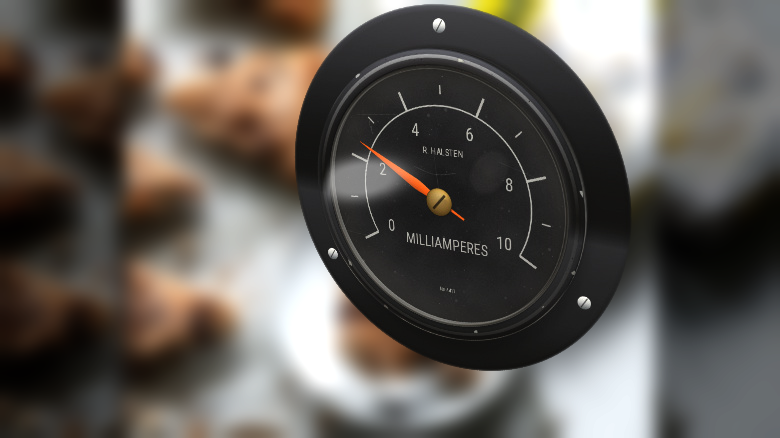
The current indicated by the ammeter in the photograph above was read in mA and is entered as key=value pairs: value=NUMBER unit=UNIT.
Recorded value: value=2.5 unit=mA
